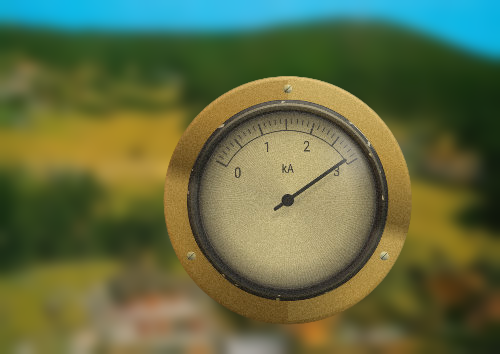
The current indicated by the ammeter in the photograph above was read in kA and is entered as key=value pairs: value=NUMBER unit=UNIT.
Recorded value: value=2.9 unit=kA
